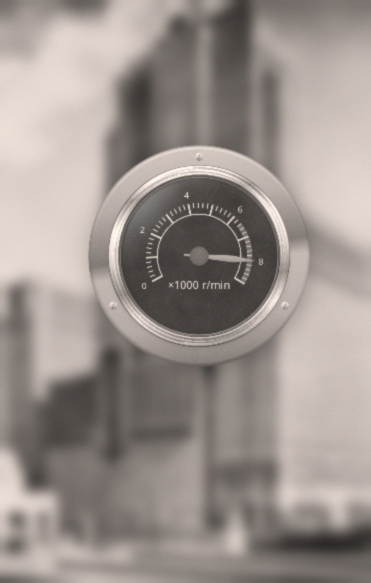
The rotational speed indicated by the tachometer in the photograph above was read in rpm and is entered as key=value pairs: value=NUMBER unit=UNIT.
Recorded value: value=8000 unit=rpm
